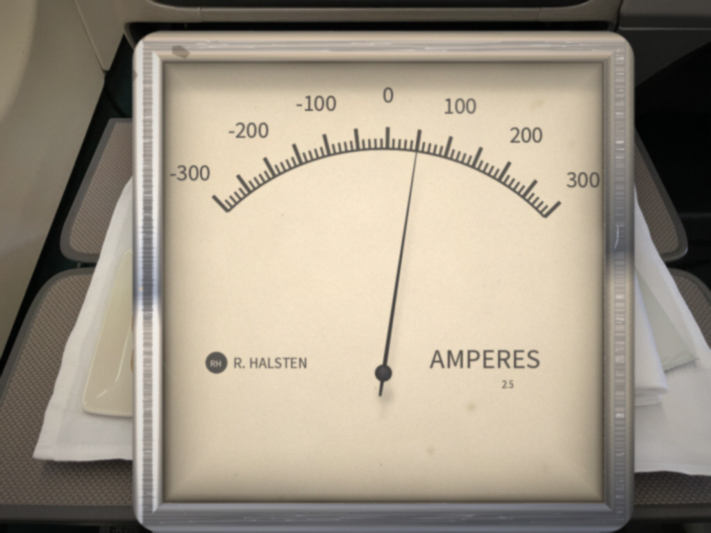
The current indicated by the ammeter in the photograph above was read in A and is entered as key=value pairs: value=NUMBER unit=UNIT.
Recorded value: value=50 unit=A
